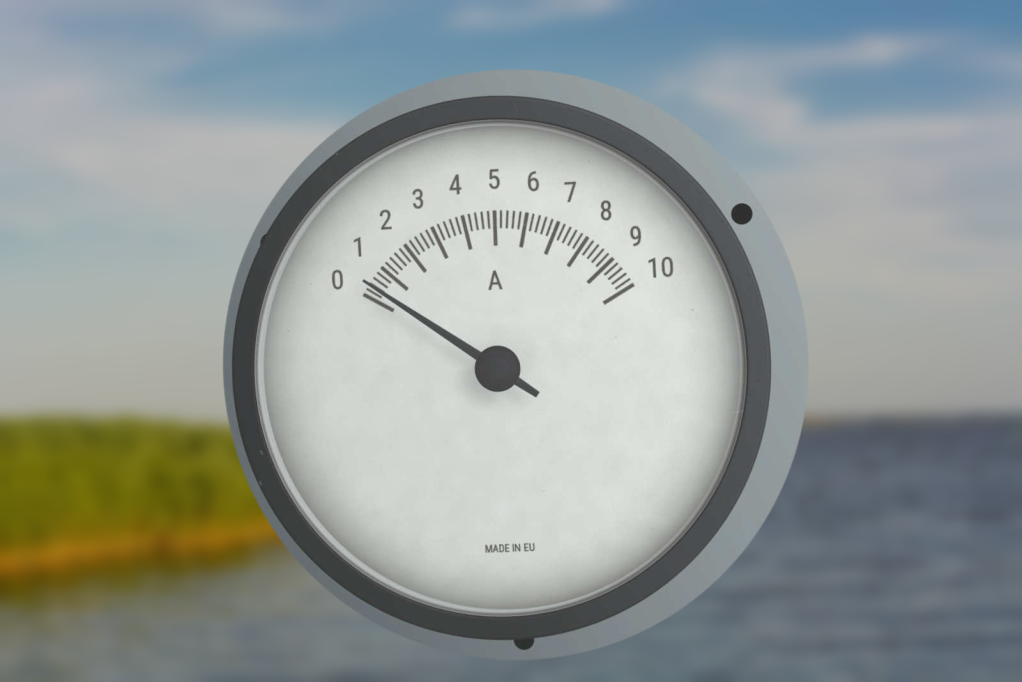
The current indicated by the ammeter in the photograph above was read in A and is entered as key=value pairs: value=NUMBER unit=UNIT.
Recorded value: value=0.4 unit=A
